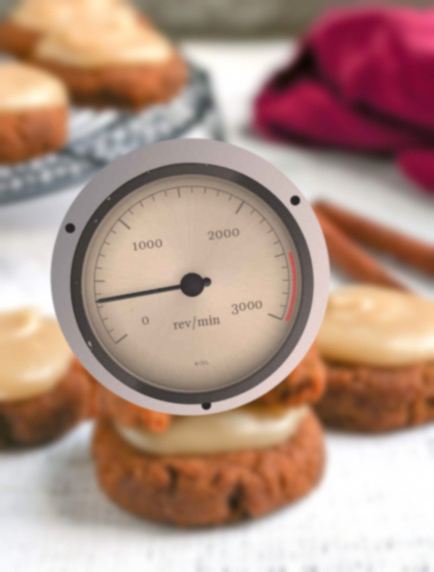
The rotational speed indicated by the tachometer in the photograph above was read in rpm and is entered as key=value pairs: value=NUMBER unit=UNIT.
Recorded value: value=350 unit=rpm
